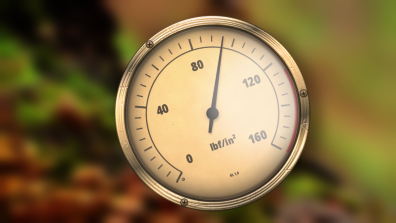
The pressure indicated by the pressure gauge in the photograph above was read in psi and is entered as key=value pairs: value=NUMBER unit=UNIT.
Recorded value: value=95 unit=psi
